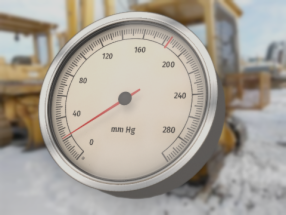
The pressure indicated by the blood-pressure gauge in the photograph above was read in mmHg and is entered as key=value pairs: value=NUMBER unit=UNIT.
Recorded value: value=20 unit=mmHg
